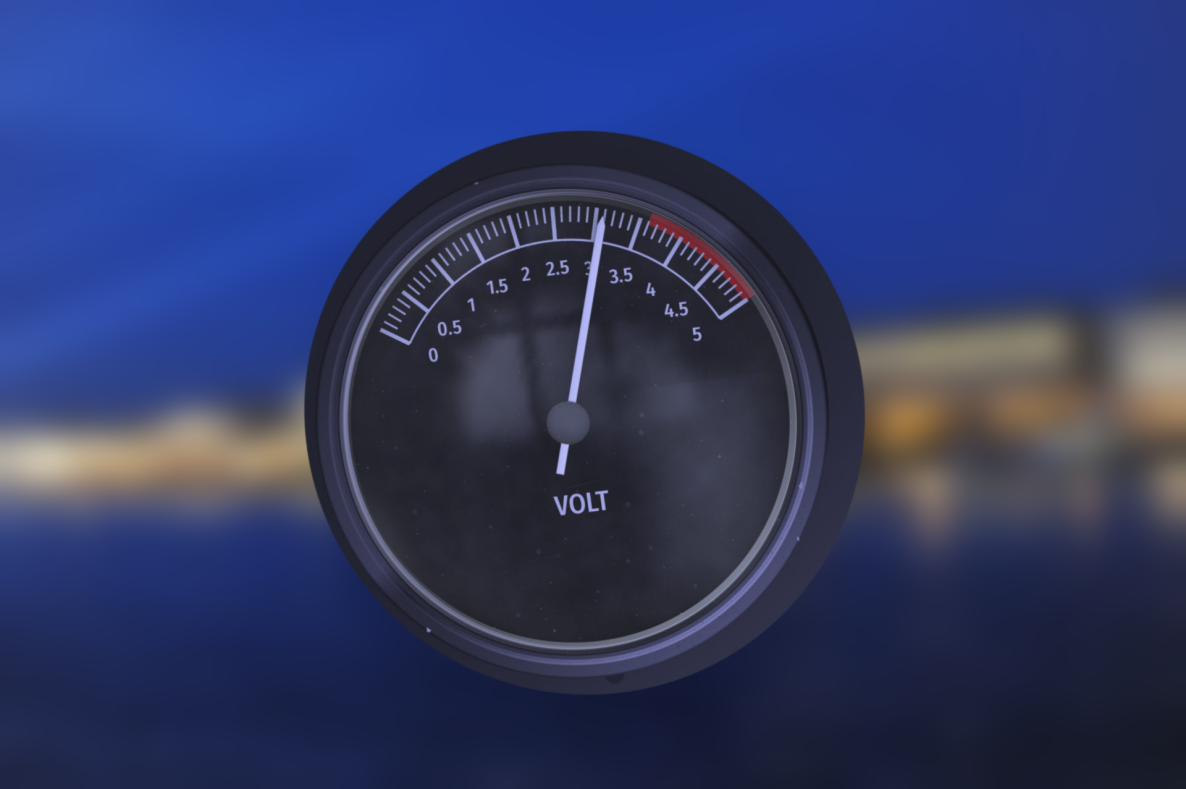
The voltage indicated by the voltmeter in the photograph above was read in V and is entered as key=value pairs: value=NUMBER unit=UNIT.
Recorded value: value=3.1 unit=V
